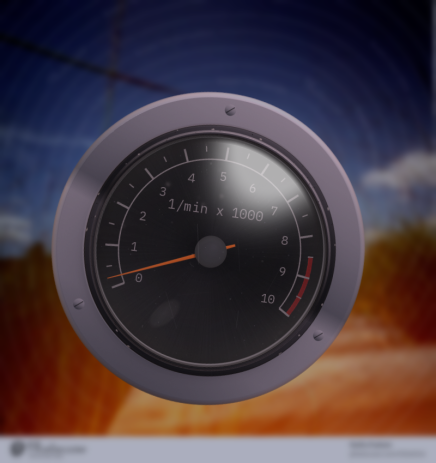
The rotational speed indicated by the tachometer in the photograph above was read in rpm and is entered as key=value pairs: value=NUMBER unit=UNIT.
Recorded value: value=250 unit=rpm
